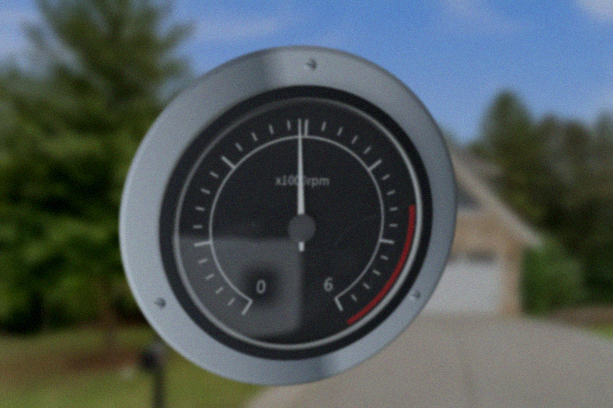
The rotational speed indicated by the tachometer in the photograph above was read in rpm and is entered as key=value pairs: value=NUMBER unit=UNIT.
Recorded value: value=2900 unit=rpm
